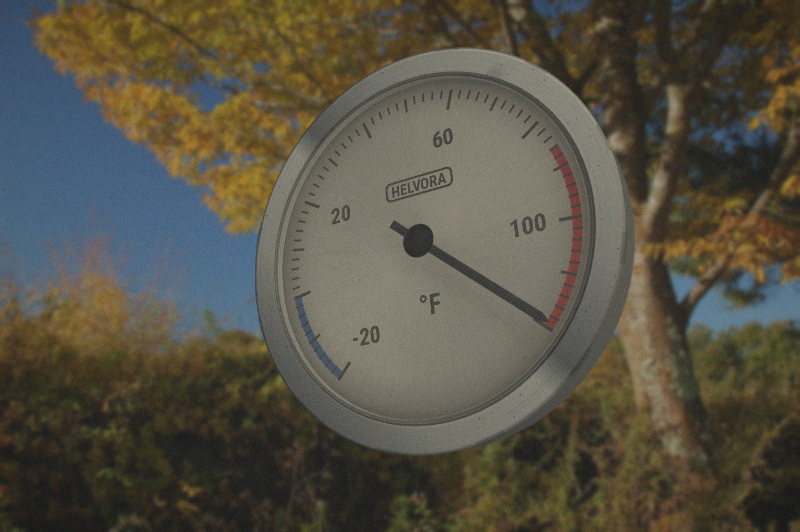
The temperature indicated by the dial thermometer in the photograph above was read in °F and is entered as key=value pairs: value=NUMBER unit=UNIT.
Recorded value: value=119 unit=°F
